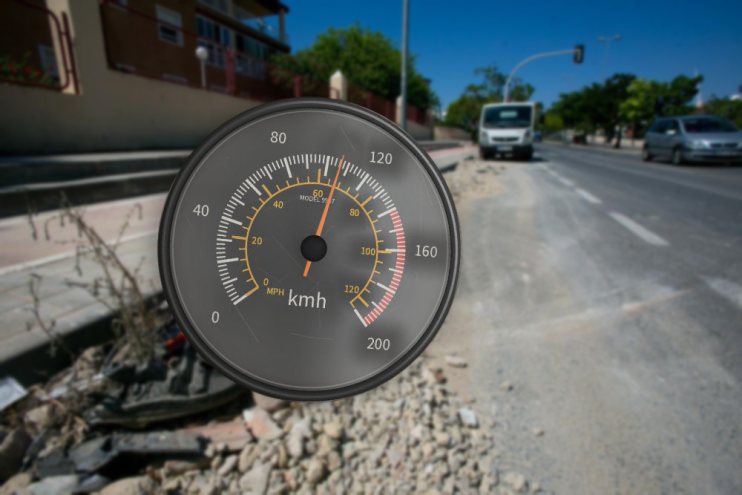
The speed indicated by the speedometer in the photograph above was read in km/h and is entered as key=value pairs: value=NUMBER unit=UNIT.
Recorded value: value=106 unit=km/h
